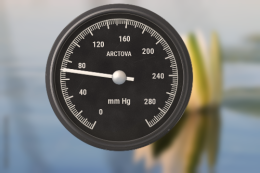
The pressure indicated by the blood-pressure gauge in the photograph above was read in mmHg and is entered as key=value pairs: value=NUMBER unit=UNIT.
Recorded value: value=70 unit=mmHg
